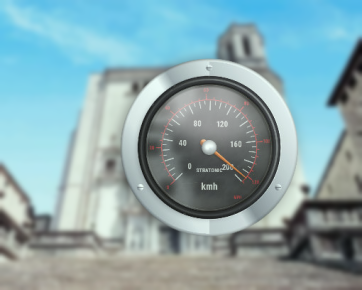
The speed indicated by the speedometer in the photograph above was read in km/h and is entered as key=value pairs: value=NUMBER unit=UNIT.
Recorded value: value=195 unit=km/h
